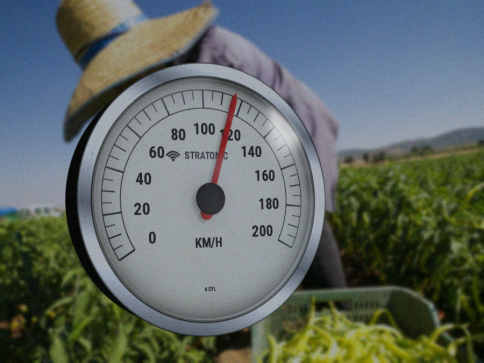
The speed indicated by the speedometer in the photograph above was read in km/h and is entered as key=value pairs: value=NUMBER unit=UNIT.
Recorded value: value=115 unit=km/h
